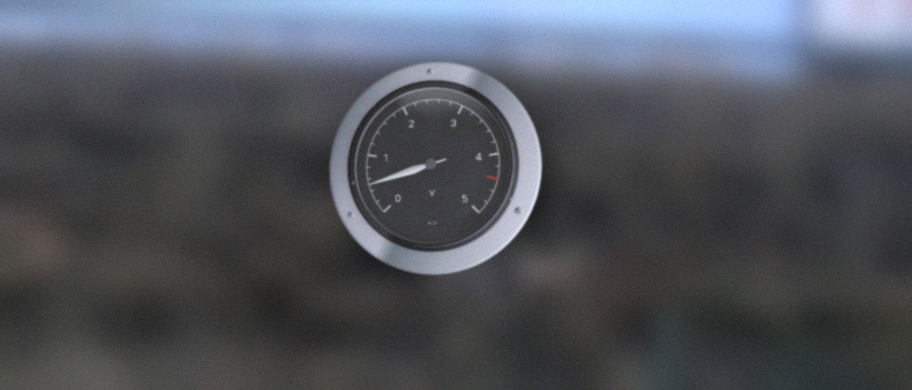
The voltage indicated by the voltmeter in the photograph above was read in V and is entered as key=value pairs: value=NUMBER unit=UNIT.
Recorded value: value=0.5 unit=V
